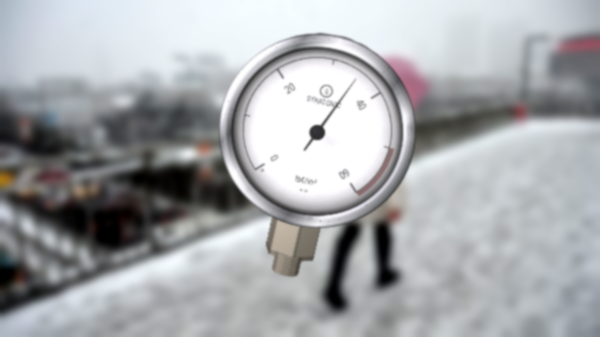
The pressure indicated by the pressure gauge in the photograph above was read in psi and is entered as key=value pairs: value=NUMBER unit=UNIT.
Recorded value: value=35 unit=psi
